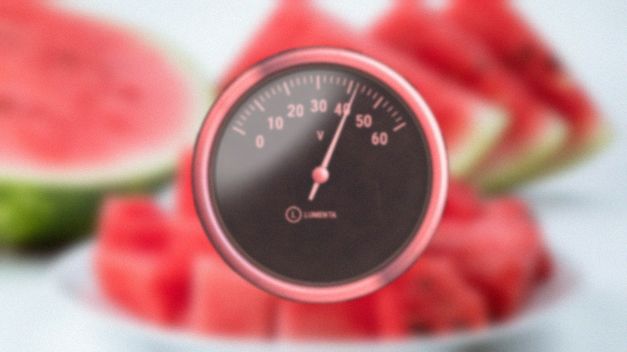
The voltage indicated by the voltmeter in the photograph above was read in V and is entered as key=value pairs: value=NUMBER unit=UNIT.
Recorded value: value=42 unit=V
